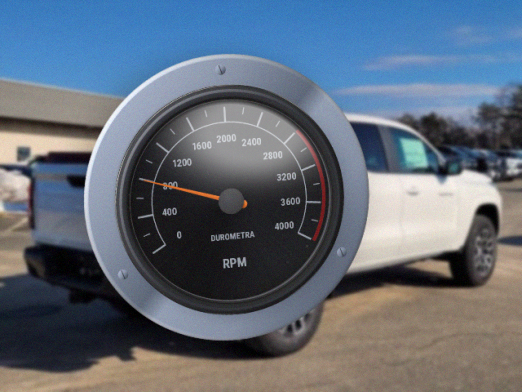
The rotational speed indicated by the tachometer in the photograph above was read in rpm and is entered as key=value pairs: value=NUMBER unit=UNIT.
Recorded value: value=800 unit=rpm
